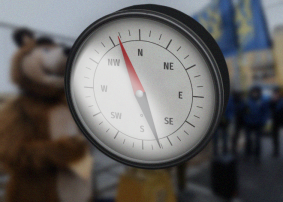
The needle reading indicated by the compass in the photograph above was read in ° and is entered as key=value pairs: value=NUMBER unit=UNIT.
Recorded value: value=340 unit=°
